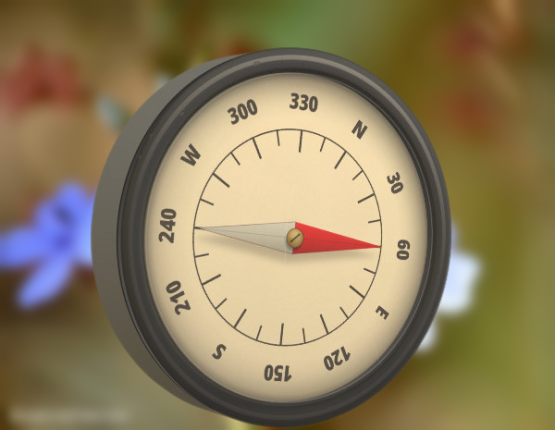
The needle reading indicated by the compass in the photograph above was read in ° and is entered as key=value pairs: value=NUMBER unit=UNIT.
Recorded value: value=60 unit=°
